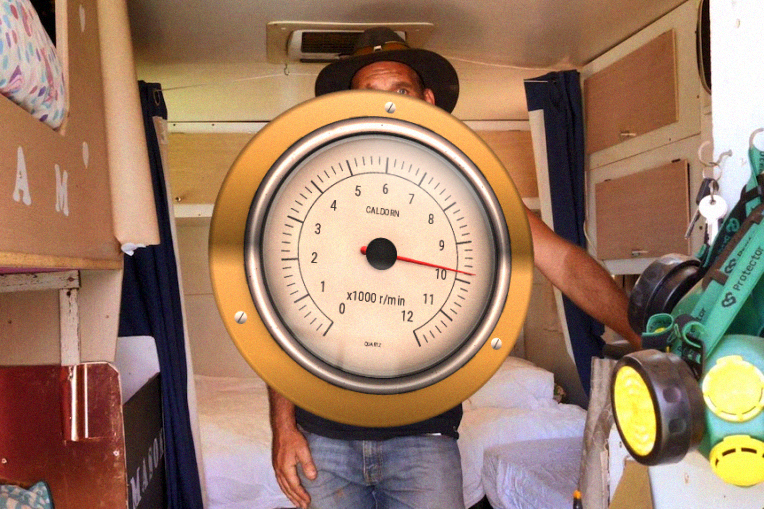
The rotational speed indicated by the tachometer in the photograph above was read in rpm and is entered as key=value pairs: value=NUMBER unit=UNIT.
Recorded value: value=9800 unit=rpm
